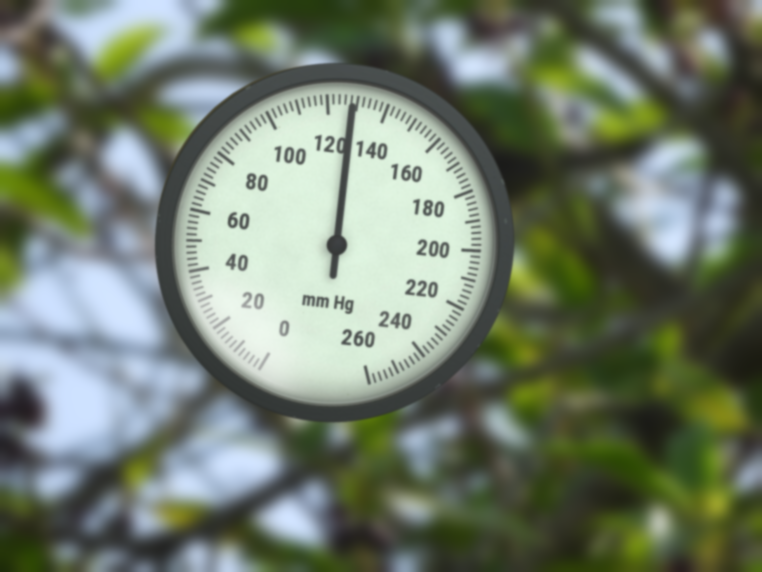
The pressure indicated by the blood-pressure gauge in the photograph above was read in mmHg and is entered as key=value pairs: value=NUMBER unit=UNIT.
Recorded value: value=128 unit=mmHg
